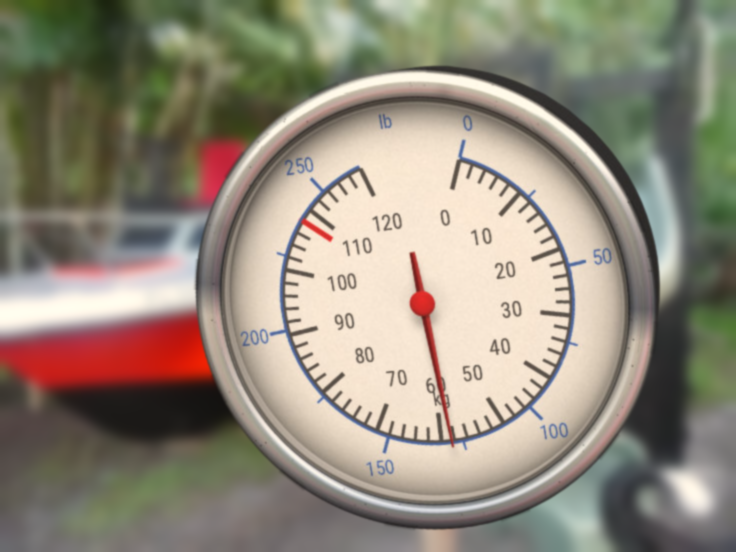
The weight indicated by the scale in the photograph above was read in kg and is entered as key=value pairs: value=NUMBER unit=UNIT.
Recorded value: value=58 unit=kg
